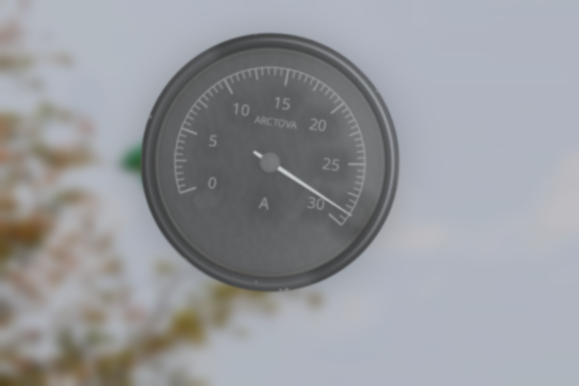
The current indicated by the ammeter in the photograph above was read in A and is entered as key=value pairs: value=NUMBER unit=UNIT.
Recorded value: value=29 unit=A
